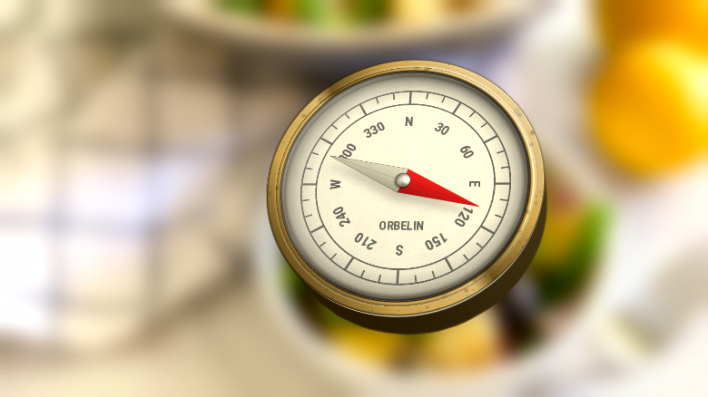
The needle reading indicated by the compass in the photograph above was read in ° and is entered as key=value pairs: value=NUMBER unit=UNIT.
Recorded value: value=110 unit=°
